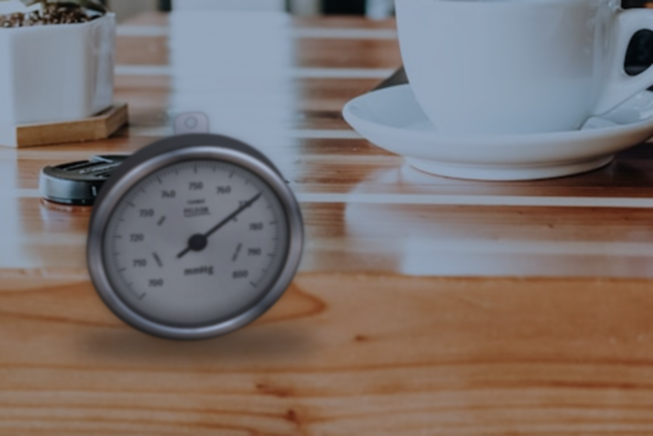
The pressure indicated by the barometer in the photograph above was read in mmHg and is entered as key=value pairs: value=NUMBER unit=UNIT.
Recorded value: value=770 unit=mmHg
